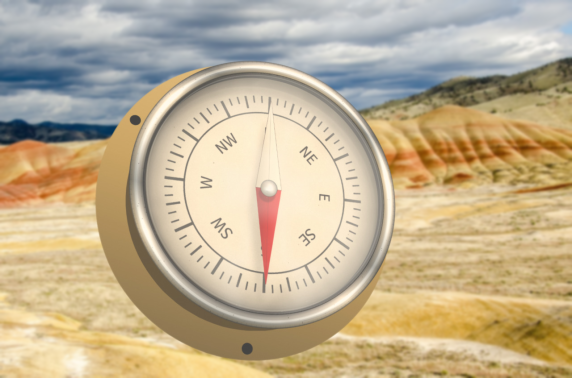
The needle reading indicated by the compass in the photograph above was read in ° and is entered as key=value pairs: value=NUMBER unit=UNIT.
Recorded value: value=180 unit=°
